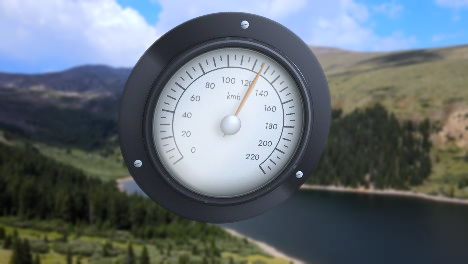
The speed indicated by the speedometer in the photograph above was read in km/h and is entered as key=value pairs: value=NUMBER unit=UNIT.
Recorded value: value=125 unit=km/h
